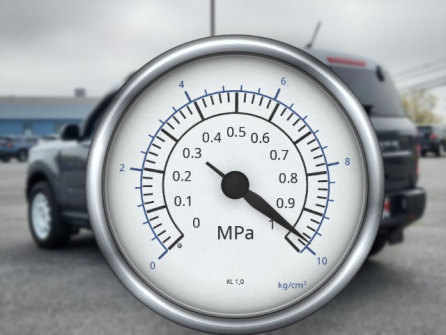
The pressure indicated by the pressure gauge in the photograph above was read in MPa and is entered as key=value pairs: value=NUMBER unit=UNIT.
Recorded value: value=0.97 unit=MPa
